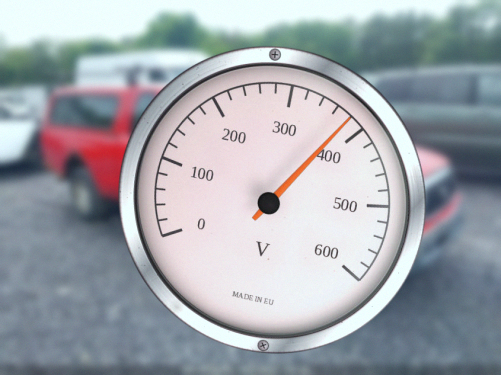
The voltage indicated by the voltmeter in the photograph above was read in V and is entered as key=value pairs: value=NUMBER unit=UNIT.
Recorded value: value=380 unit=V
